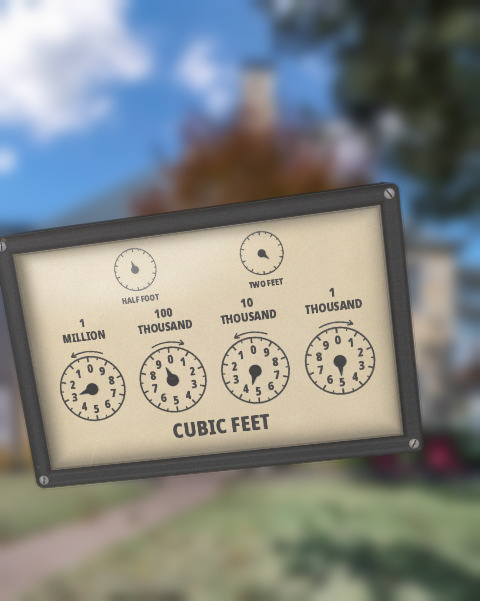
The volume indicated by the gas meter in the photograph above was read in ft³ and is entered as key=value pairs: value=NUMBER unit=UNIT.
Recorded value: value=294500 unit=ft³
